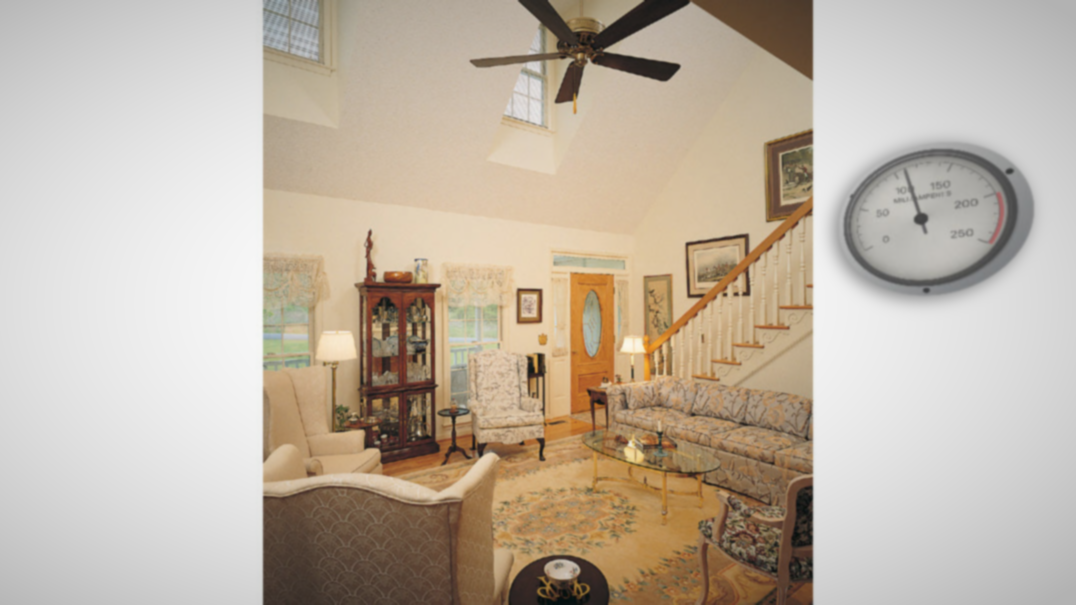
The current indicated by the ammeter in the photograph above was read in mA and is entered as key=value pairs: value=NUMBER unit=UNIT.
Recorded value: value=110 unit=mA
